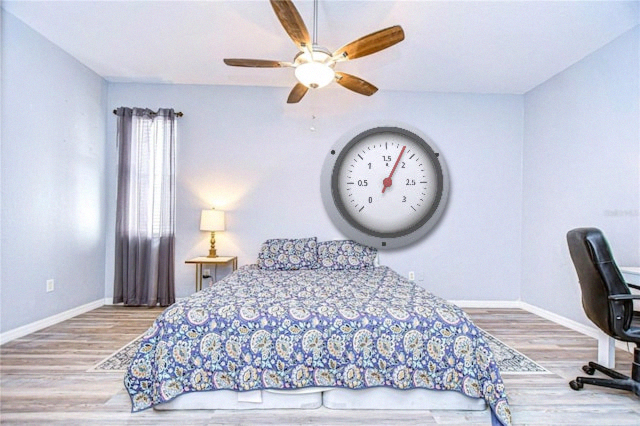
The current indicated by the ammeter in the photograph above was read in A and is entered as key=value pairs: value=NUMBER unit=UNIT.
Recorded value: value=1.8 unit=A
